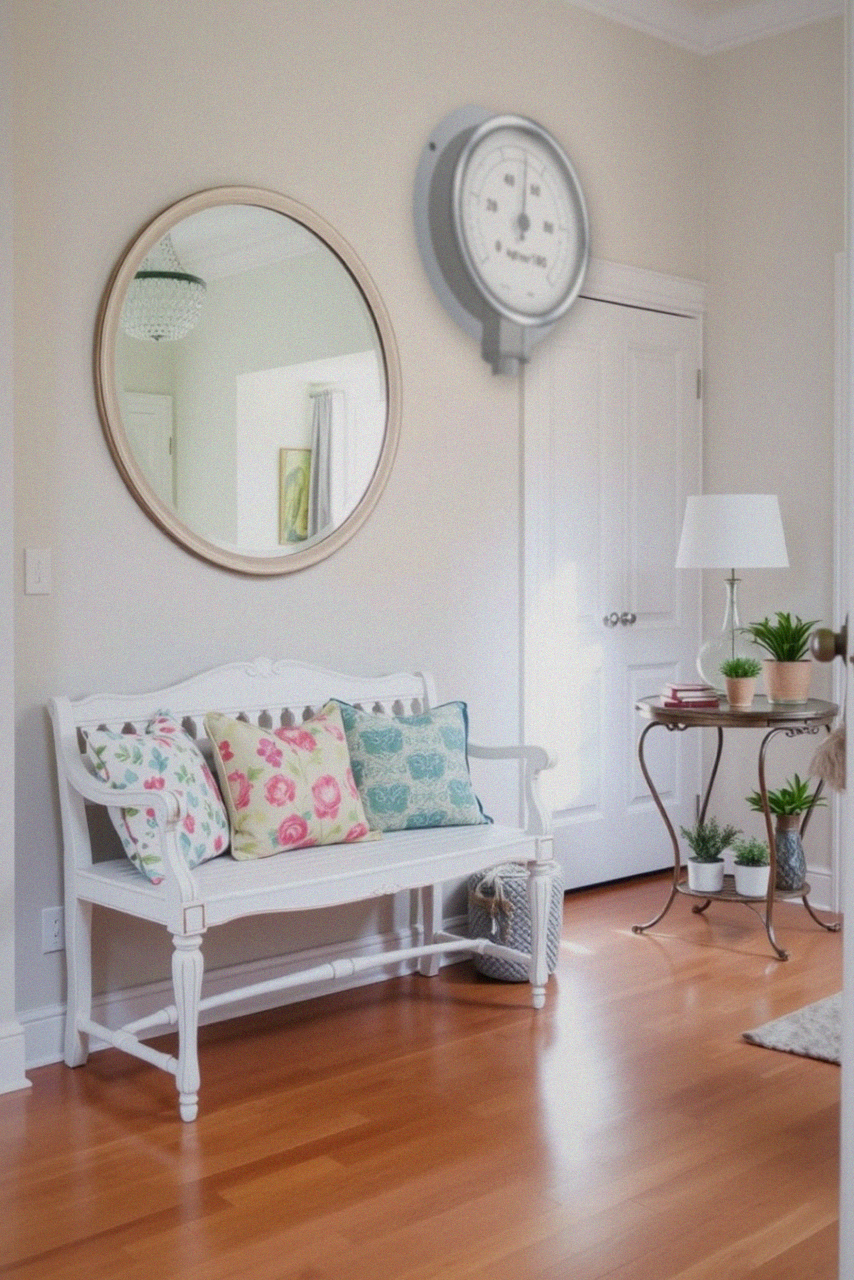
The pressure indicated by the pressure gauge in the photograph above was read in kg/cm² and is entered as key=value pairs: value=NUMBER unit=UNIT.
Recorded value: value=50 unit=kg/cm²
